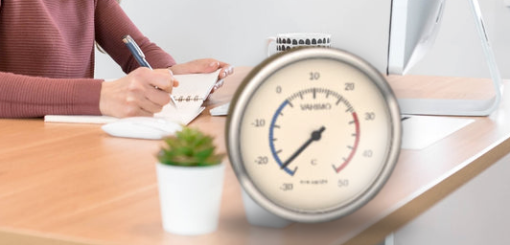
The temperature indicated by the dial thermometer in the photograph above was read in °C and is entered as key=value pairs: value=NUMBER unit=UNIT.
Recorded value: value=-25 unit=°C
